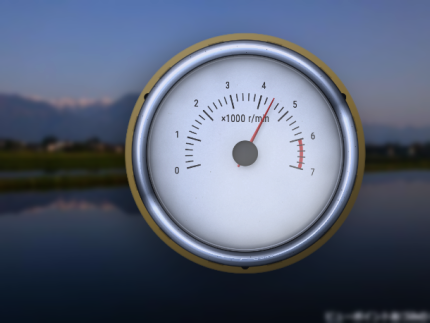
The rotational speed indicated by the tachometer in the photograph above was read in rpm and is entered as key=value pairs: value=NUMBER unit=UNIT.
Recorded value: value=4400 unit=rpm
